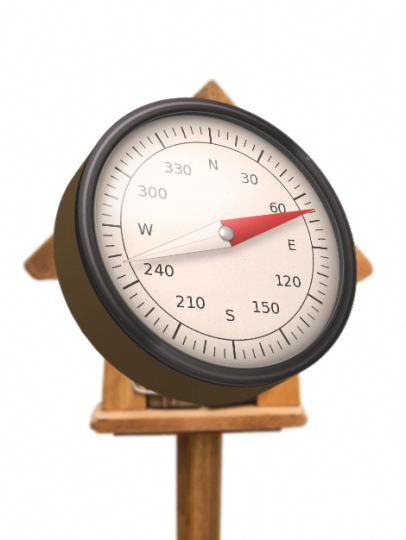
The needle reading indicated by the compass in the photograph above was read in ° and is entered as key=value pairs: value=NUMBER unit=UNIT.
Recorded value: value=70 unit=°
